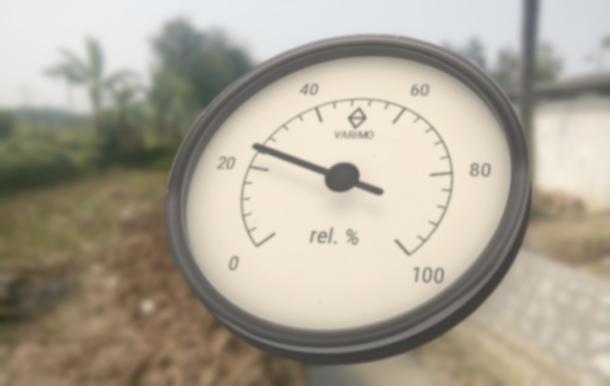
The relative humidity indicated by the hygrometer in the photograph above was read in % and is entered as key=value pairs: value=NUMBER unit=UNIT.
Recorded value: value=24 unit=%
